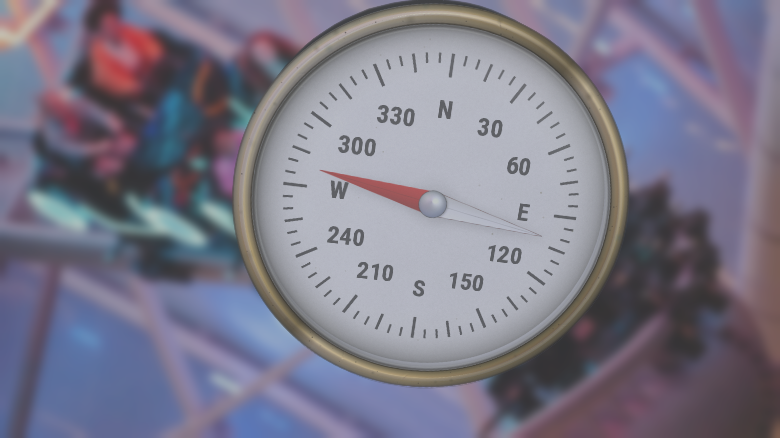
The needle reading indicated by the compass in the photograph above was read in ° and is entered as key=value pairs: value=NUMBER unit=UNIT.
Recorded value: value=280 unit=°
